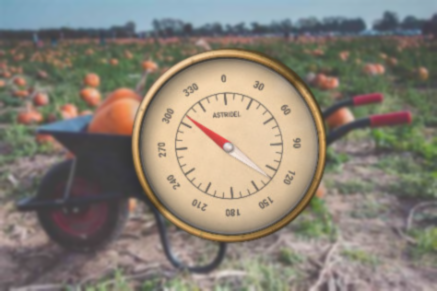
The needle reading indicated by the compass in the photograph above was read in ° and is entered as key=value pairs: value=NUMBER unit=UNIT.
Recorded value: value=310 unit=°
